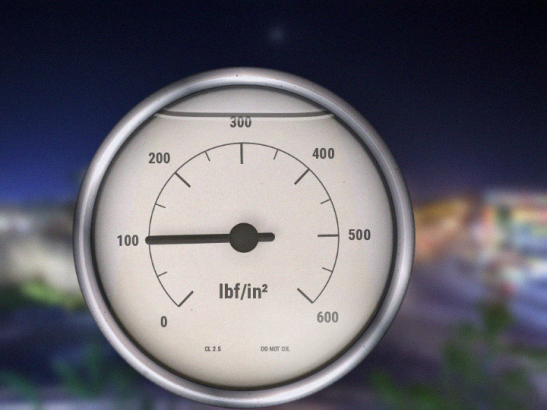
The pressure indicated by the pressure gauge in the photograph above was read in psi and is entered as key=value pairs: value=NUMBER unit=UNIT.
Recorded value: value=100 unit=psi
